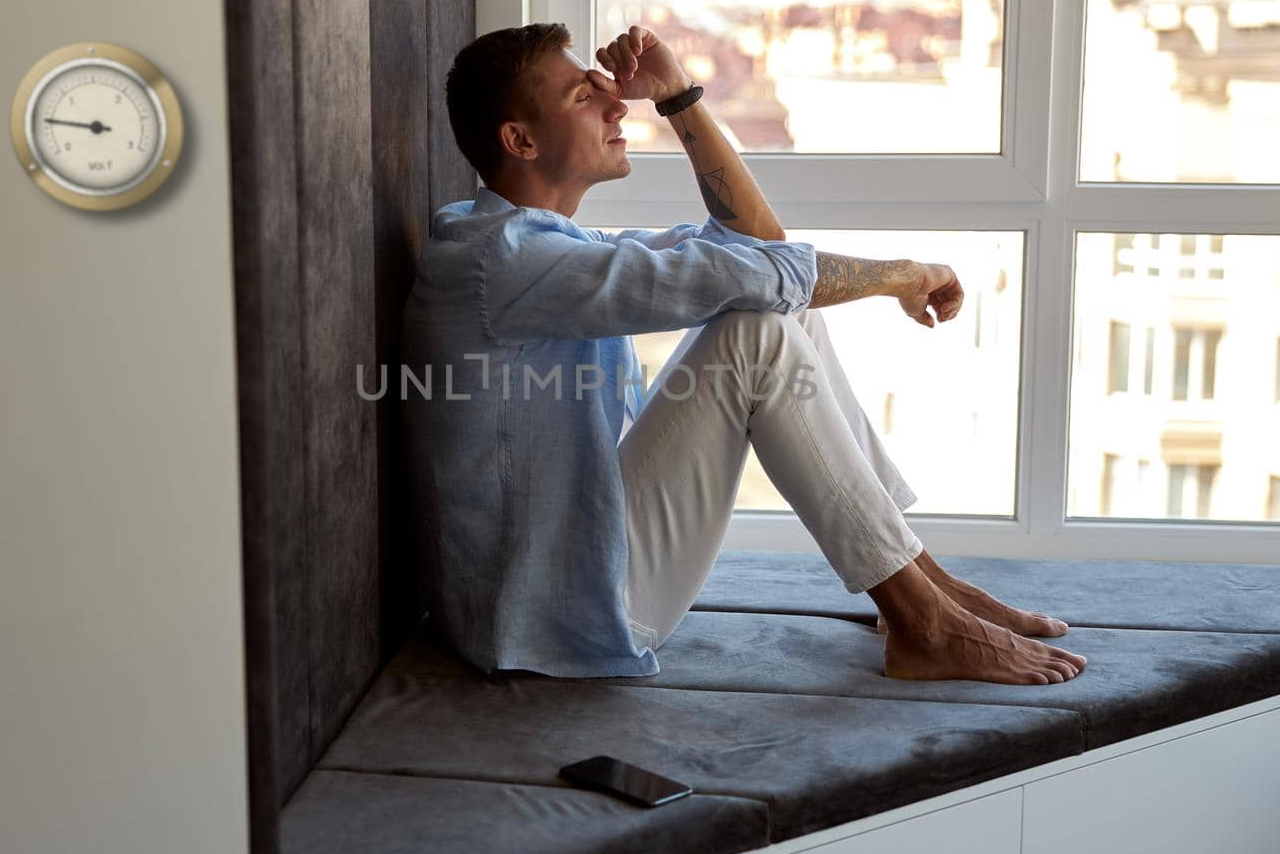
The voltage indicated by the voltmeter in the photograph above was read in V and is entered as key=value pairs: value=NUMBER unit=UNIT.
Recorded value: value=0.5 unit=V
